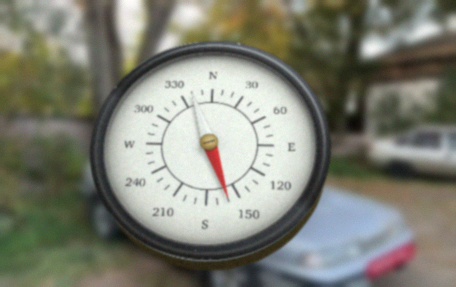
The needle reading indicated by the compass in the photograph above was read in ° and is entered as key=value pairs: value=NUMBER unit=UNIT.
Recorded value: value=160 unit=°
